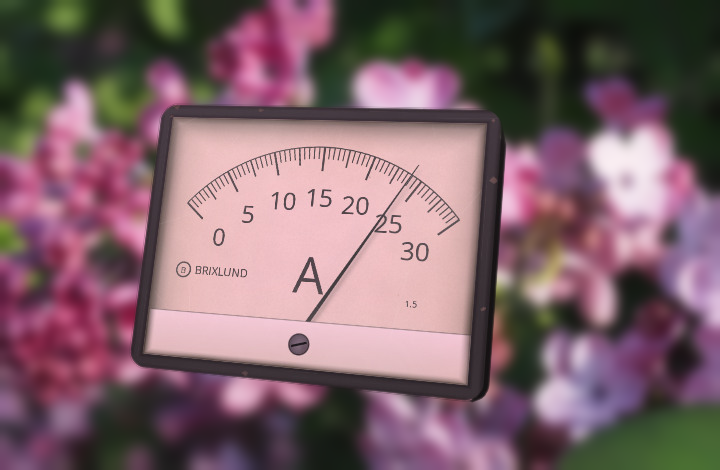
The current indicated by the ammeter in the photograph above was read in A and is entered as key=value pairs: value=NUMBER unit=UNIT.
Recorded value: value=24 unit=A
